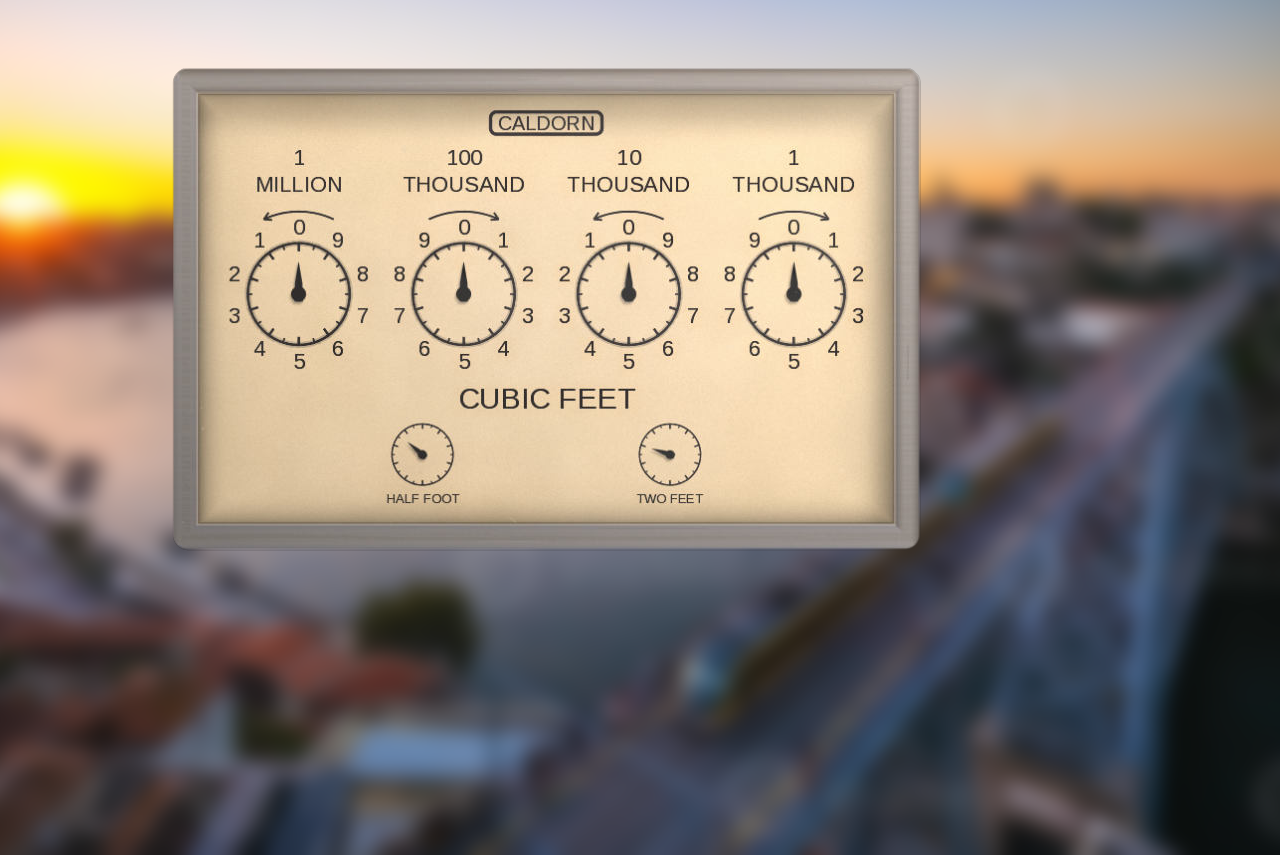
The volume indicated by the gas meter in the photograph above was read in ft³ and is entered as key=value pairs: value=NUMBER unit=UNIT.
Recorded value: value=0 unit=ft³
